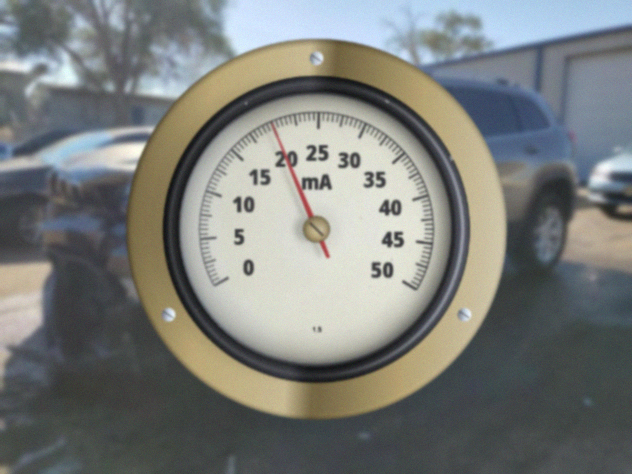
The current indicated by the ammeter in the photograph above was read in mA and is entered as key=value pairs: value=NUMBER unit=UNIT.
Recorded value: value=20 unit=mA
